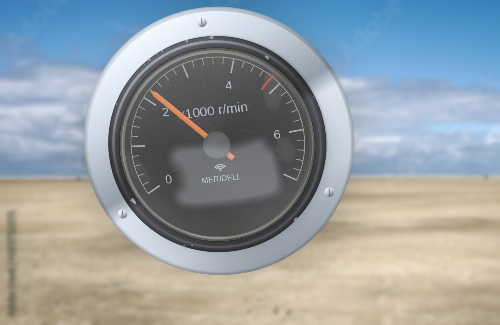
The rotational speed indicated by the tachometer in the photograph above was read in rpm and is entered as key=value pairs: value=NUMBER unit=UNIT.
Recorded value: value=2200 unit=rpm
